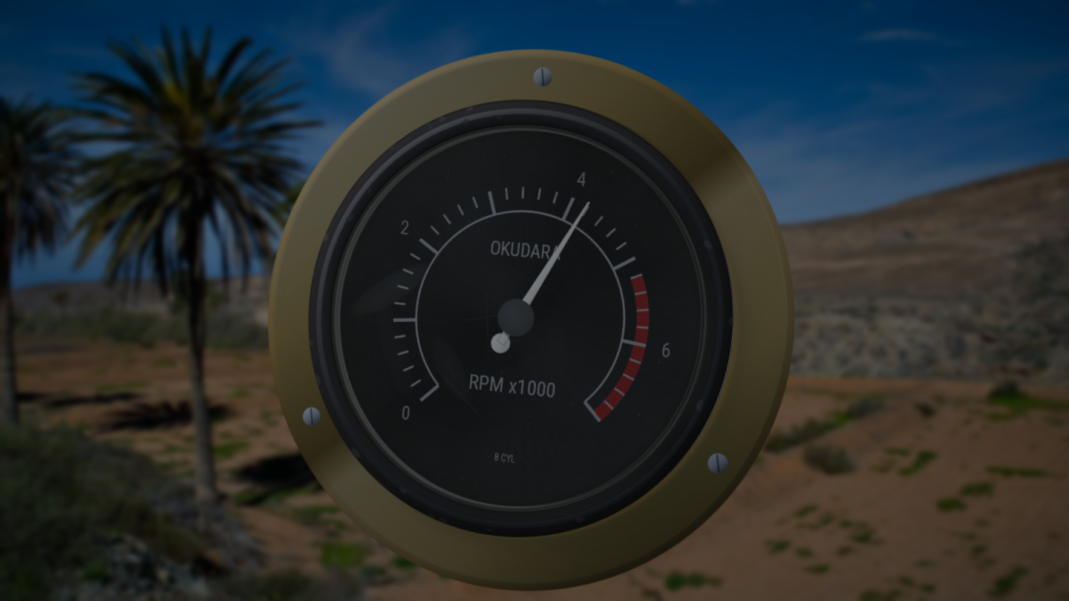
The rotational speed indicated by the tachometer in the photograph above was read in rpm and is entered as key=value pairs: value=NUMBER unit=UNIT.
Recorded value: value=4200 unit=rpm
